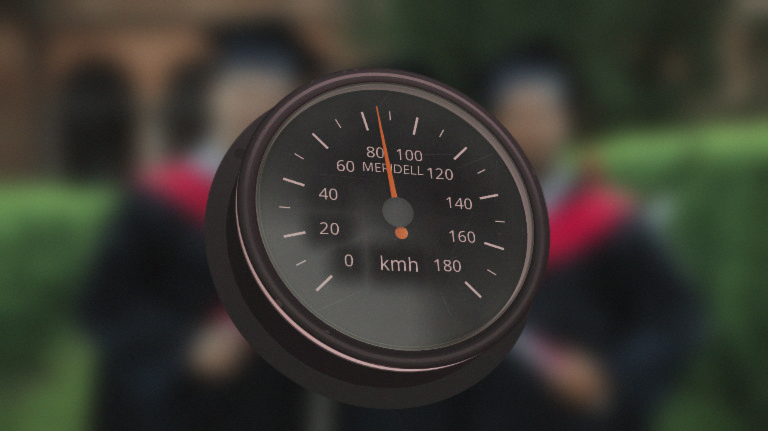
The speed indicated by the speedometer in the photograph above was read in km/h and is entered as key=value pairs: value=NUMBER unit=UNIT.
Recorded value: value=85 unit=km/h
